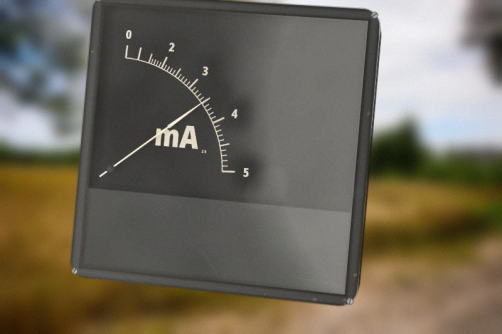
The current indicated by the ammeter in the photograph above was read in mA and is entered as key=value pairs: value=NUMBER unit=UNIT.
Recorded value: value=3.5 unit=mA
